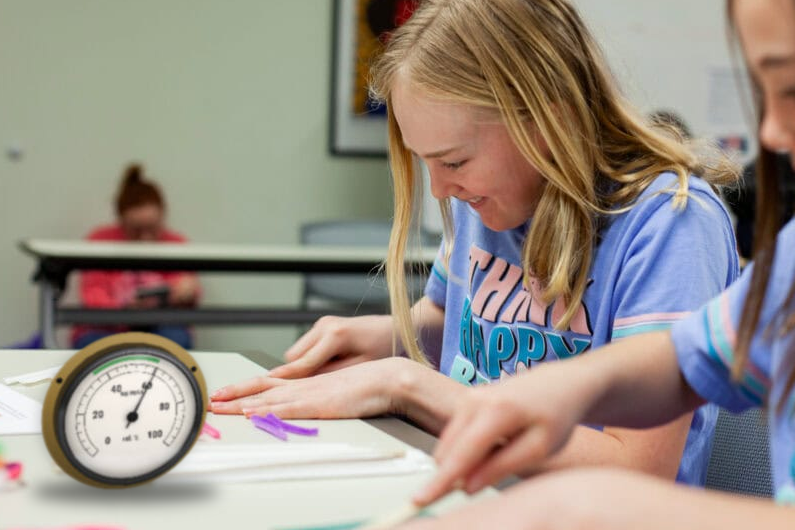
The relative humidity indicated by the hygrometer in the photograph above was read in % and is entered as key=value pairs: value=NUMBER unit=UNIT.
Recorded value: value=60 unit=%
